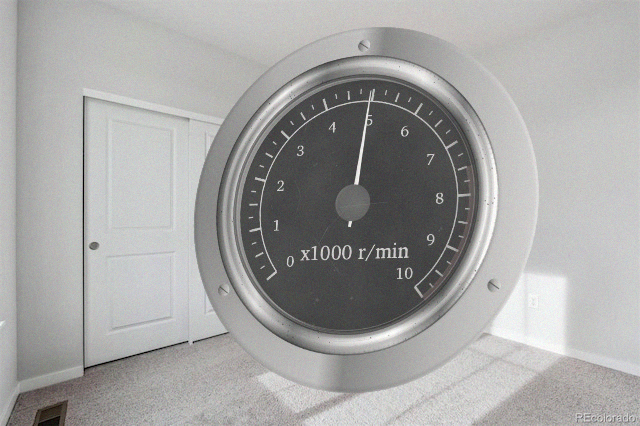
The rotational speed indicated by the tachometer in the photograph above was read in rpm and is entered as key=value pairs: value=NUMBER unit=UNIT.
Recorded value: value=5000 unit=rpm
